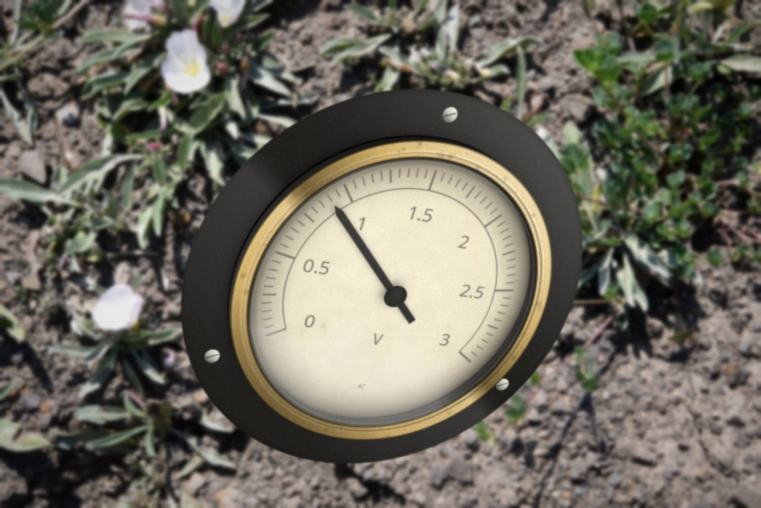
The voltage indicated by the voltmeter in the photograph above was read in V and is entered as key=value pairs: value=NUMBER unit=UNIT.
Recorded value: value=0.9 unit=V
